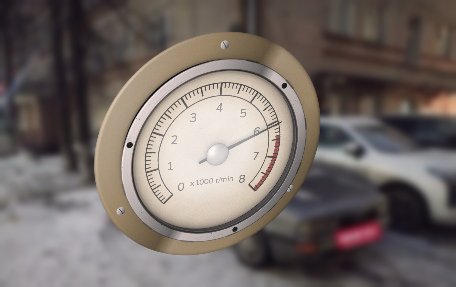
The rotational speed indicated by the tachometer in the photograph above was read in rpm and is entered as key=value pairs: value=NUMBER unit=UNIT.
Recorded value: value=6000 unit=rpm
